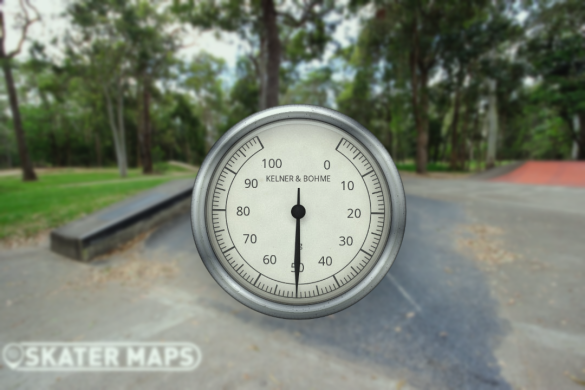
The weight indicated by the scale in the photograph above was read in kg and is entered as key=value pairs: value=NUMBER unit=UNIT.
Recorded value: value=50 unit=kg
